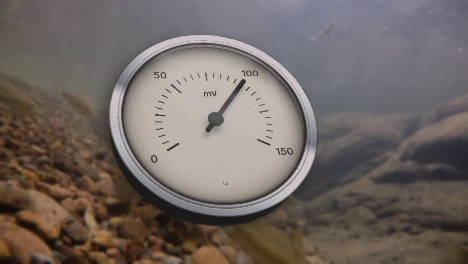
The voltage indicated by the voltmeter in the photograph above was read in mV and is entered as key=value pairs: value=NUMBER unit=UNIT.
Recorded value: value=100 unit=mV
